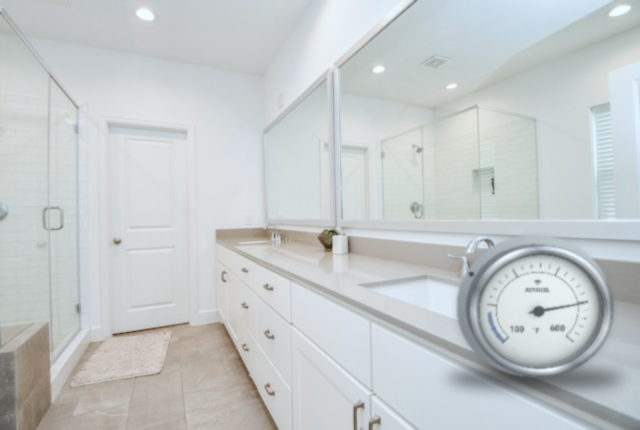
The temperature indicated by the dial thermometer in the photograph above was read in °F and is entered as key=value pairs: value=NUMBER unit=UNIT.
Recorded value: value=500 unit=°F
